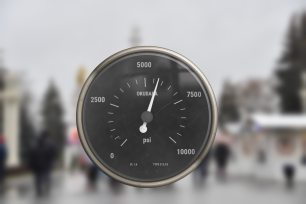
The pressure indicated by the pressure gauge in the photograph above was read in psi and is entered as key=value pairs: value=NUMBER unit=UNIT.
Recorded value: value=5750 unit=psi
